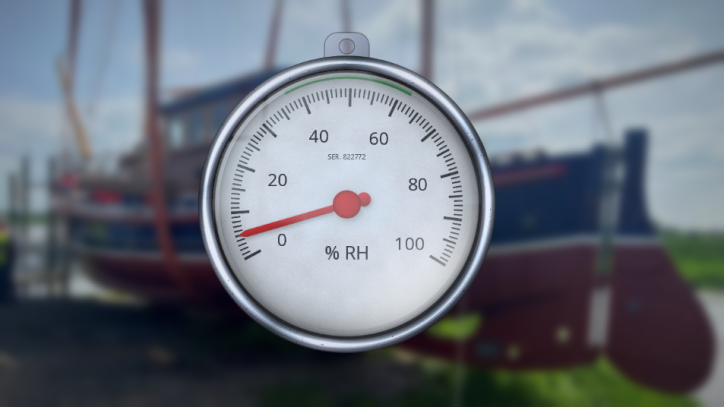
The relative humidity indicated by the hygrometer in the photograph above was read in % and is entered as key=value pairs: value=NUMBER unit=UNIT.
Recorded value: value=5 unit=%
